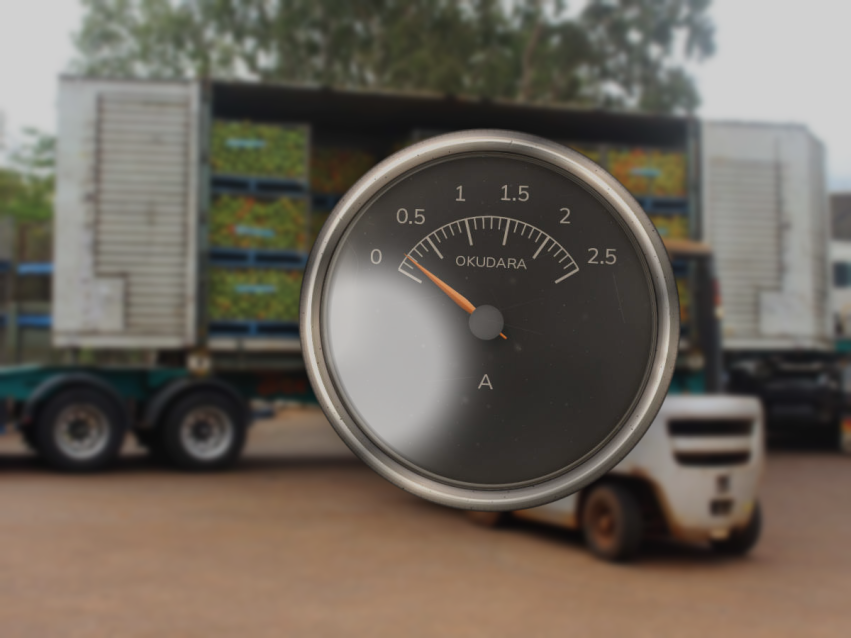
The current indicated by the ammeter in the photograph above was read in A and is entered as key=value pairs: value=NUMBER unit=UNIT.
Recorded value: value=0.2 unit=A
